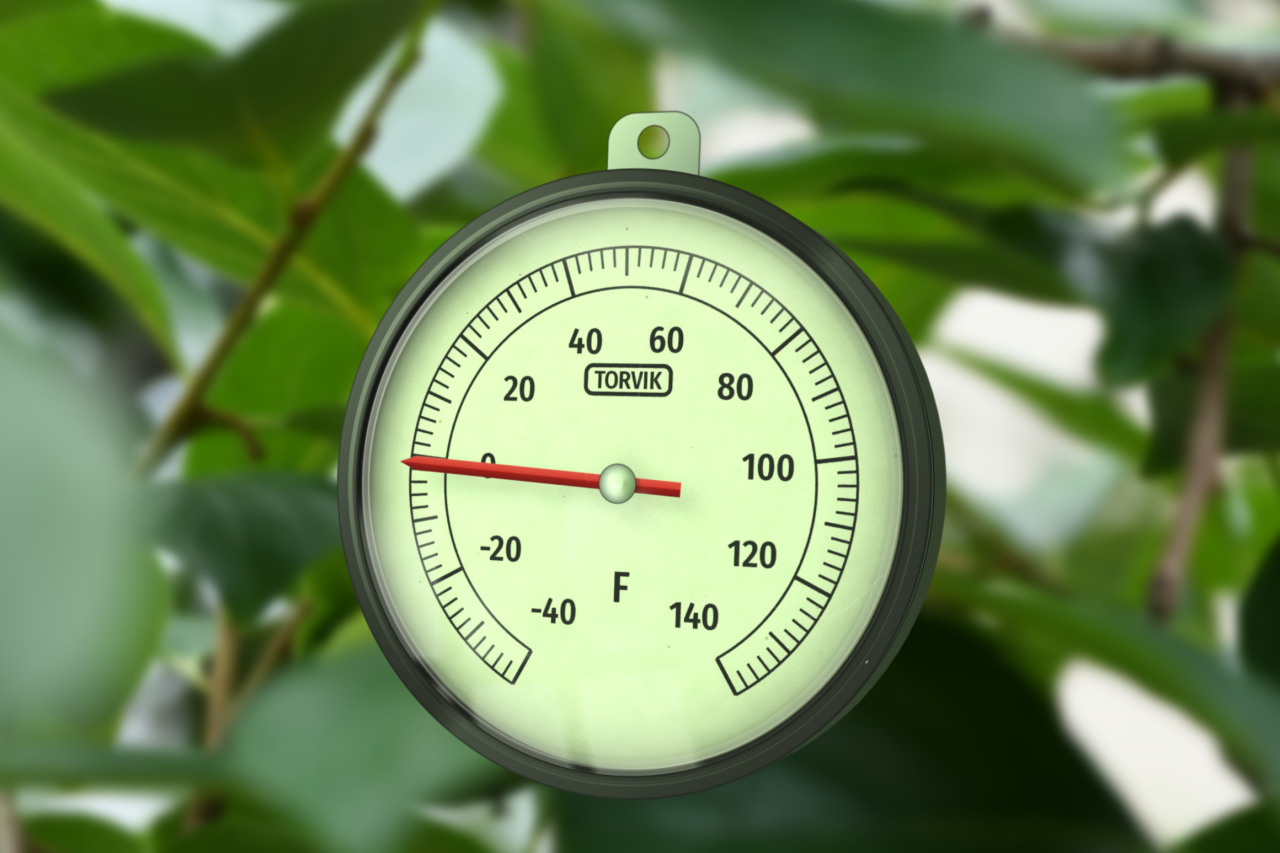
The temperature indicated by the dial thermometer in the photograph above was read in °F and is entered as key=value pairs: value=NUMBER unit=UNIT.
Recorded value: value=-1 unit=°F
